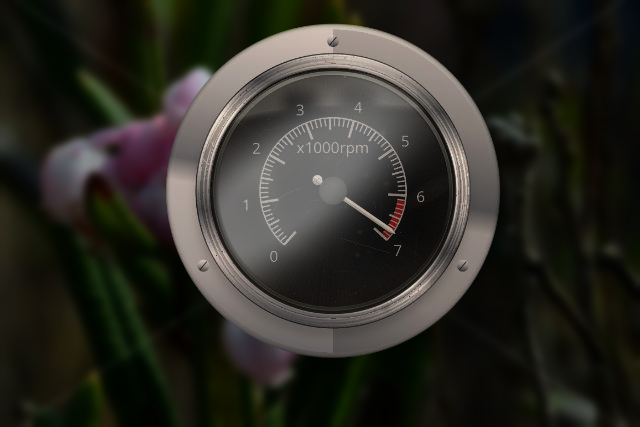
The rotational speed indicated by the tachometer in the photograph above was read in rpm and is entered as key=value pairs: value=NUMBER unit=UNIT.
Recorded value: value=6800 unit=rpm
